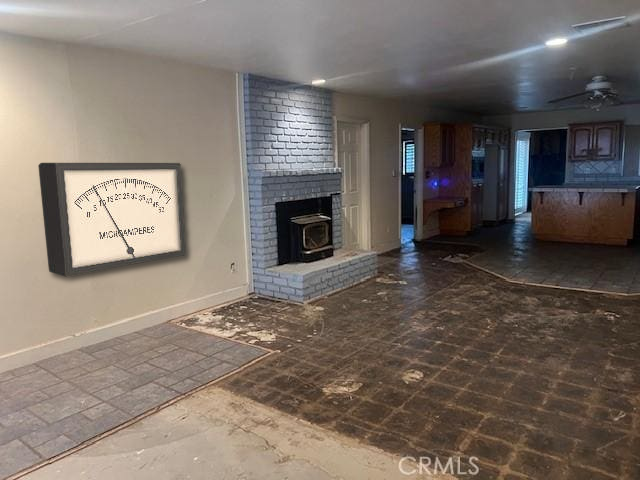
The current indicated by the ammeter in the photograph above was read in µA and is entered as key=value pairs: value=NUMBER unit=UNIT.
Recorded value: value=10 unit=µA
